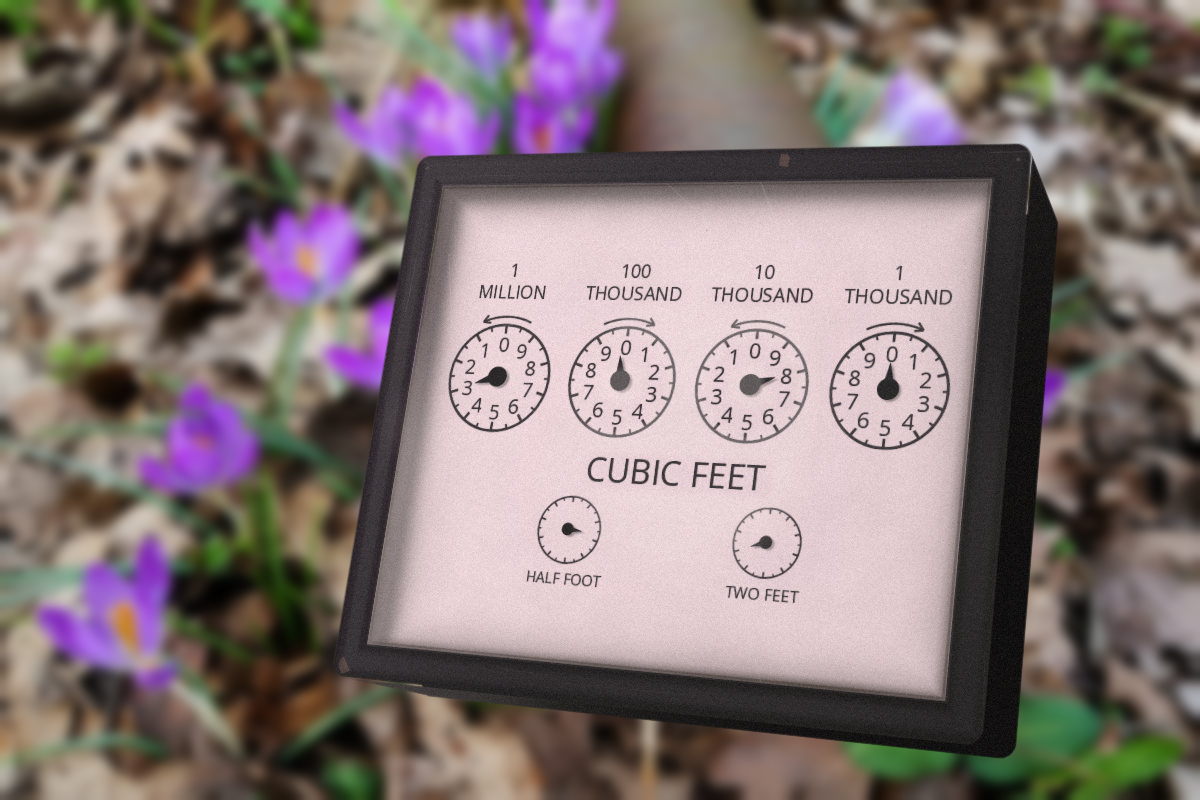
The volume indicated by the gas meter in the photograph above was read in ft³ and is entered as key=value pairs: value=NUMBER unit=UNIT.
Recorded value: value=298000 unit=ft³
